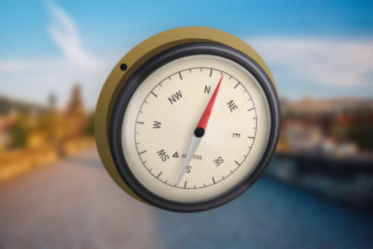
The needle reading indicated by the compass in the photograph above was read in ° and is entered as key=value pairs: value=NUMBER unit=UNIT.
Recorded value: value=10 unit=°
